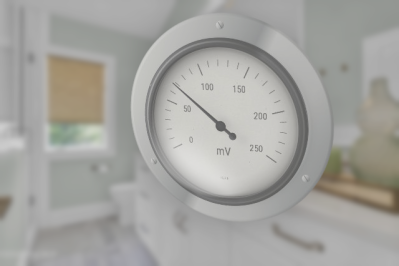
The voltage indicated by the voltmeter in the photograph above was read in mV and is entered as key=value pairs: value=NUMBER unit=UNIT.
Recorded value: value=70 unit=mV
